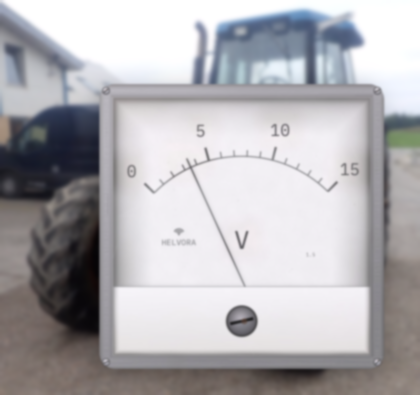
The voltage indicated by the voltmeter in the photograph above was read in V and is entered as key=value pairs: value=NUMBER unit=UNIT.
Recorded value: value=3.5 unit=V
